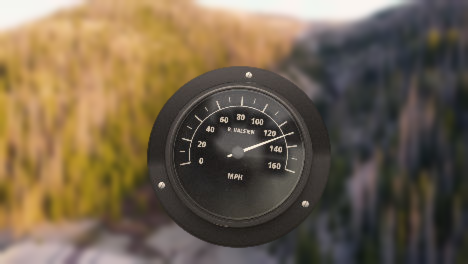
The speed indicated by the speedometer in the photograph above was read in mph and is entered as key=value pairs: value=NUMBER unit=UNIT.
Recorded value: value=130 unit=mph
